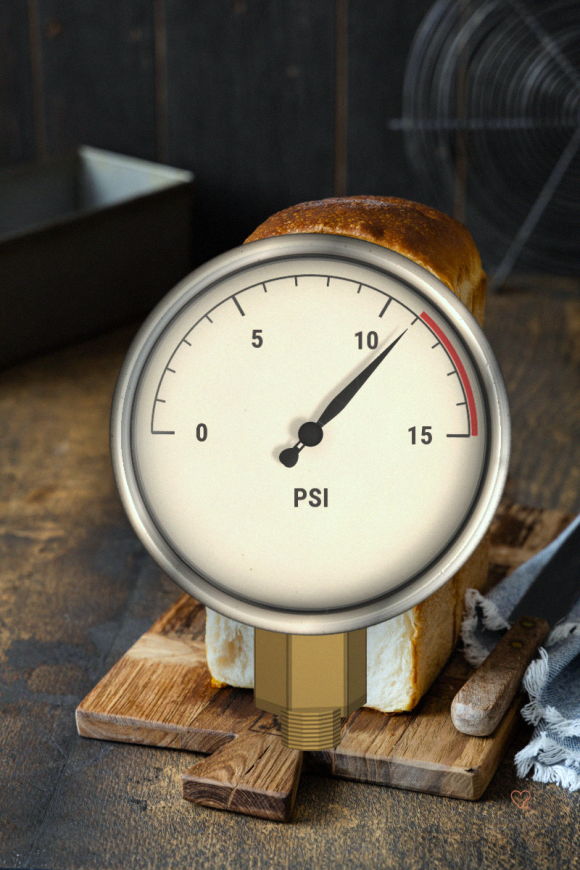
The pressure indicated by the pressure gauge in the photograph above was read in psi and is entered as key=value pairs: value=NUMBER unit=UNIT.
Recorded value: value=11 unit=psi
